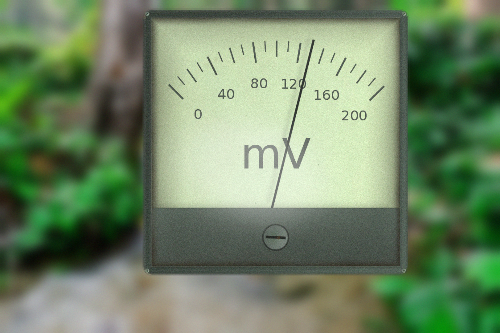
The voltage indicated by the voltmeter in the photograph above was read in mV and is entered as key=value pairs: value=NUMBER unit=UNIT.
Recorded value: value=130 unit=mV
